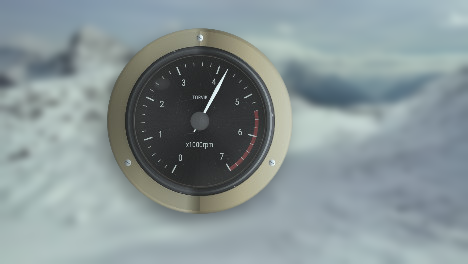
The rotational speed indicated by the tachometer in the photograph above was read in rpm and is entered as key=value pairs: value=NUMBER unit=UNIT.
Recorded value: value=4200 unit=rpm
